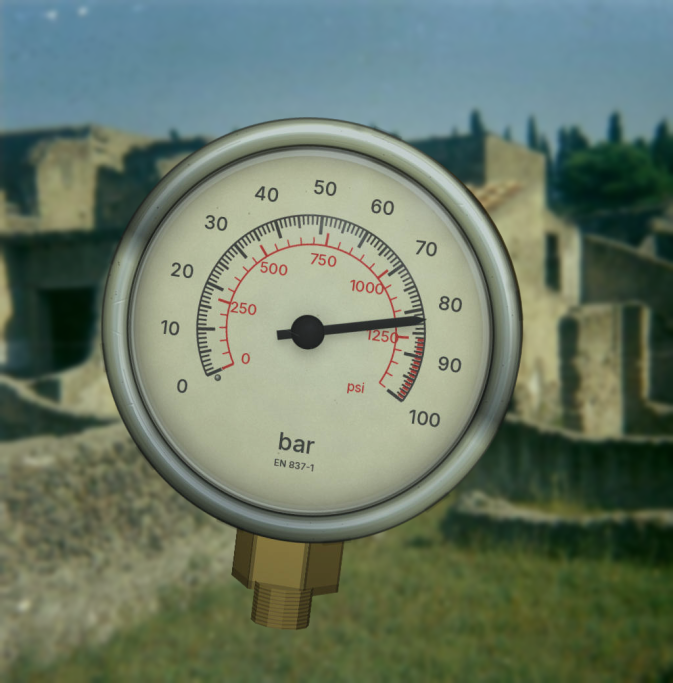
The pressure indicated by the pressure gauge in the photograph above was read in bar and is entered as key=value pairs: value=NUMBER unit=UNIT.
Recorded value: value=82 unit=bar
